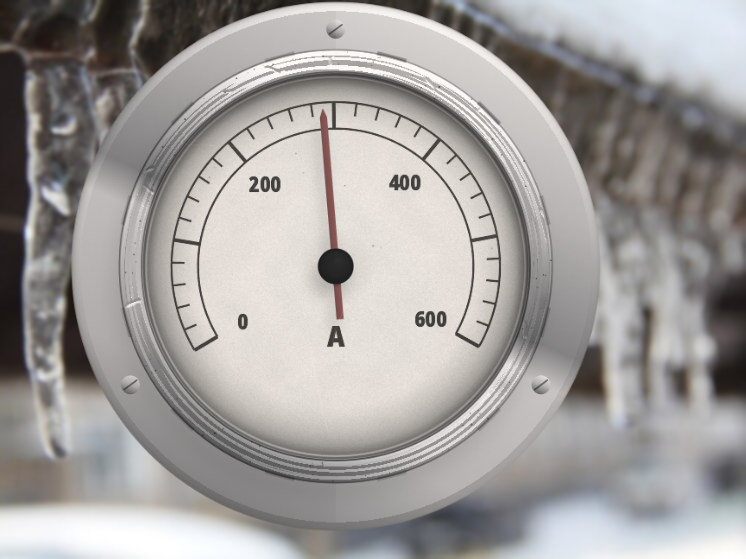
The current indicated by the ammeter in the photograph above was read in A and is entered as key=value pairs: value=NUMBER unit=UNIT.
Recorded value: value=290 unit=A
